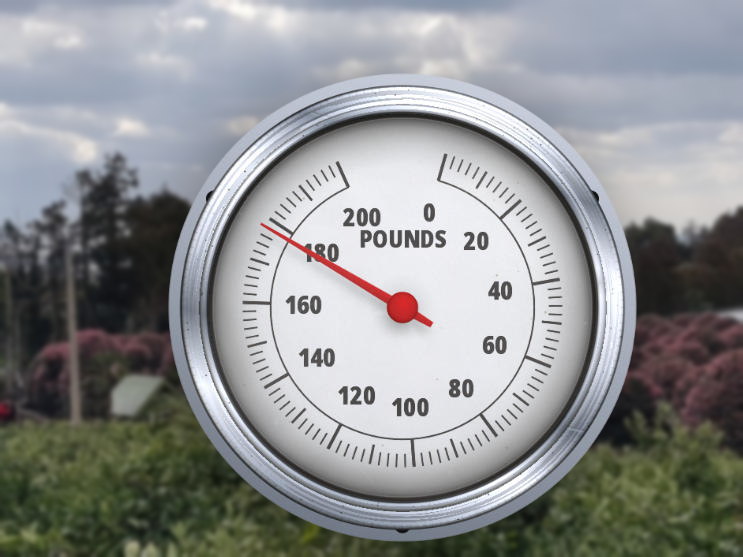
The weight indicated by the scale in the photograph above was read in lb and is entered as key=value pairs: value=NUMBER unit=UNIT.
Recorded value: value=178 unit=lb
